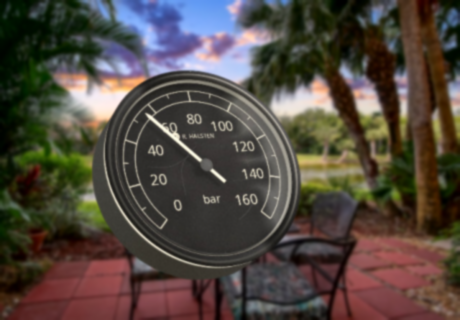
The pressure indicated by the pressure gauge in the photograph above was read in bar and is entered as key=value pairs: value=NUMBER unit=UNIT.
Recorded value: value=55 unit=bar
